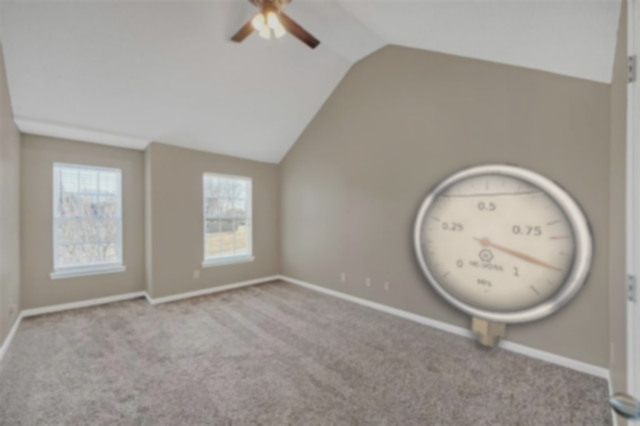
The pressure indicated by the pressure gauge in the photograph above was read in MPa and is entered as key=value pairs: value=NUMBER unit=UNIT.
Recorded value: value=0.9 unit=MPa
